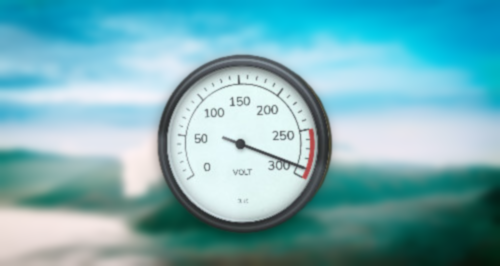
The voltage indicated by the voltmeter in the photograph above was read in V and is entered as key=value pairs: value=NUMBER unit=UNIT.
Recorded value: value=290 unit=V
